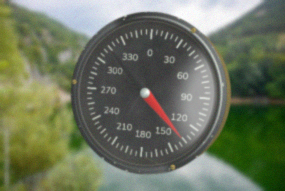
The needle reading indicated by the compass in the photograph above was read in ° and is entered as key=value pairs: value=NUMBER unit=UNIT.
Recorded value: value=135 unit=°
